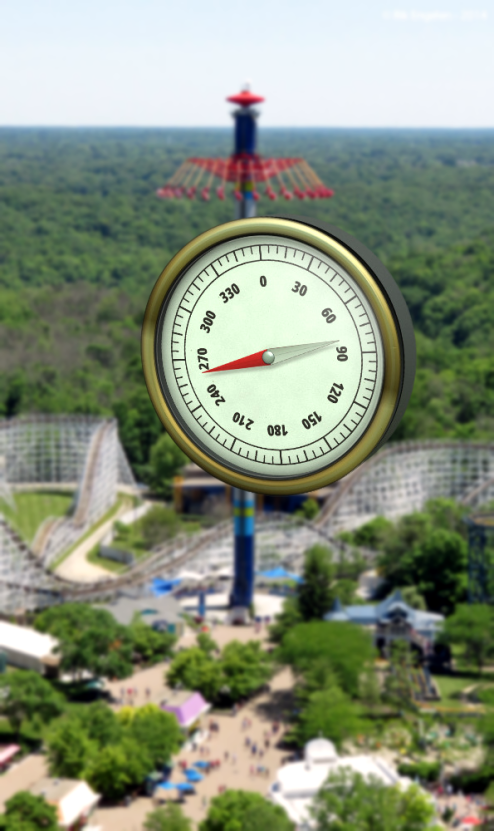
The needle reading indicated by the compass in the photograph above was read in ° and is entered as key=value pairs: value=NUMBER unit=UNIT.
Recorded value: value=260 unit=°
